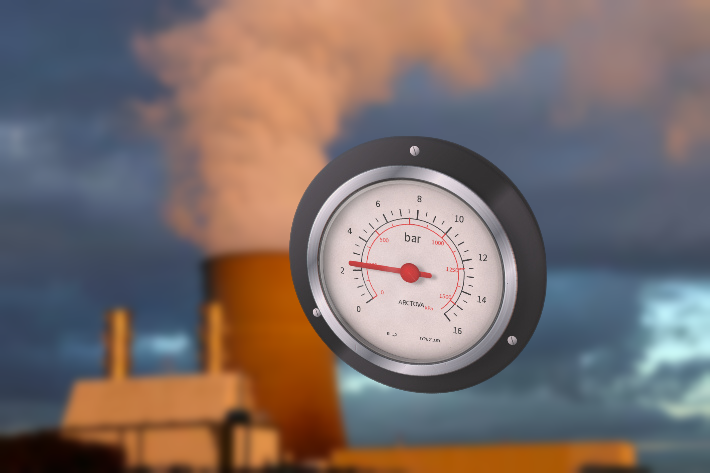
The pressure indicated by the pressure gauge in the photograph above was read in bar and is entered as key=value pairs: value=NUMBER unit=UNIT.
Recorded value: value=2.5 unit=bar
